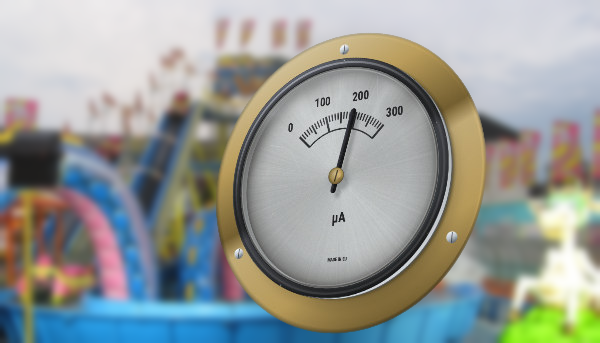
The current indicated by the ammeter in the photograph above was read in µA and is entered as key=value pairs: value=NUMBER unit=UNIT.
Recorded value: value=200 unit=µA
